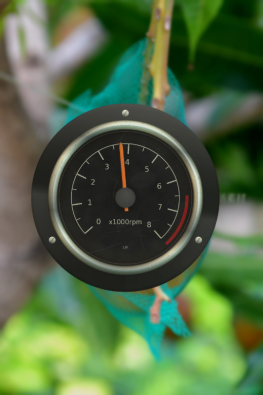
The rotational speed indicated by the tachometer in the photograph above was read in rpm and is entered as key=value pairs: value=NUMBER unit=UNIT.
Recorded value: value=3750 unit=rpm
